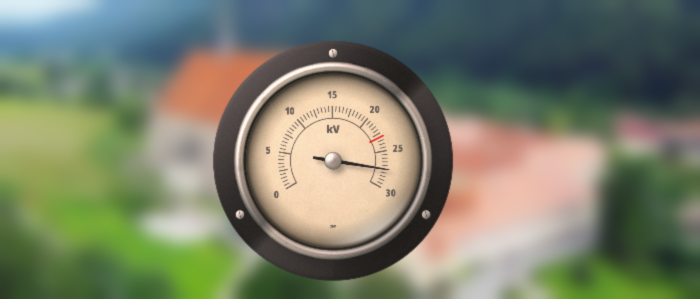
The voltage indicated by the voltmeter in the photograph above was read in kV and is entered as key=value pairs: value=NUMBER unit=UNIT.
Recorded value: value=27.5 unit=kV
